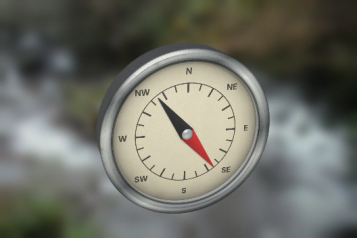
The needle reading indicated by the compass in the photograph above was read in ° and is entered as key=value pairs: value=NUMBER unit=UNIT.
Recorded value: value=142.5 unit=°
